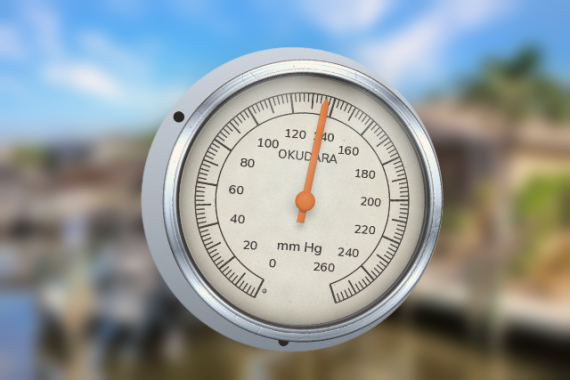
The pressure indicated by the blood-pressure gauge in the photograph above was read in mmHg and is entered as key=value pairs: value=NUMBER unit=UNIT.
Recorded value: value=136 unit=mmHg
